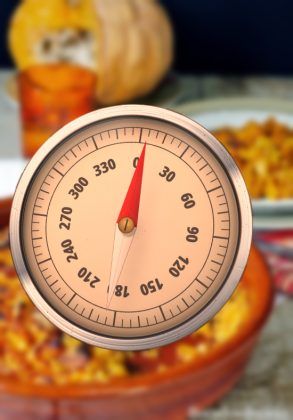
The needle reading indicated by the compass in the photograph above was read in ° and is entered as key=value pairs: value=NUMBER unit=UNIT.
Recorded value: value=5 unit=°
